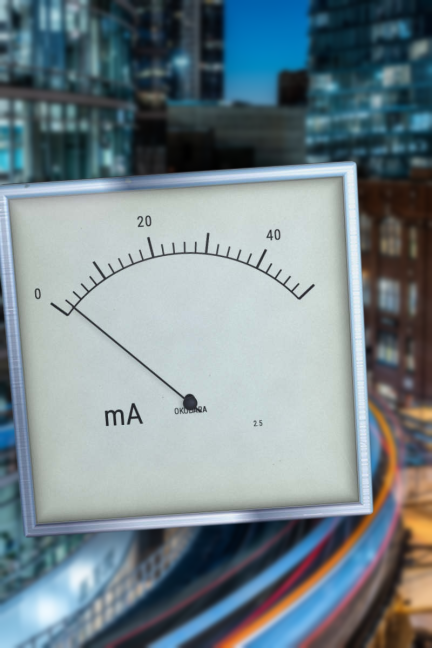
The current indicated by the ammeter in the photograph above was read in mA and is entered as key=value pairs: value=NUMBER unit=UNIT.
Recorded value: value=2 unit=mA
